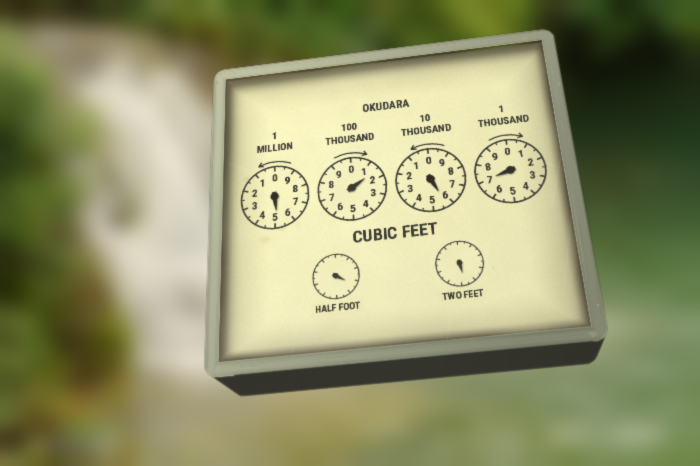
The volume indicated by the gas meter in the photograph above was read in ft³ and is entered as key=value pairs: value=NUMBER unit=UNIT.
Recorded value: value=515700 unit=ft³
